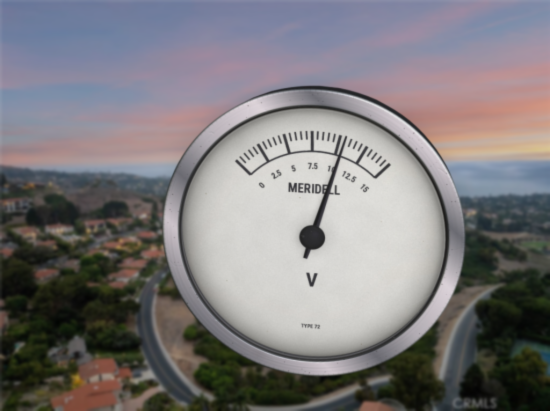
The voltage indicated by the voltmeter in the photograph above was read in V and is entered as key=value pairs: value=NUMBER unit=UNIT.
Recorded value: value=10.5 unit=V
